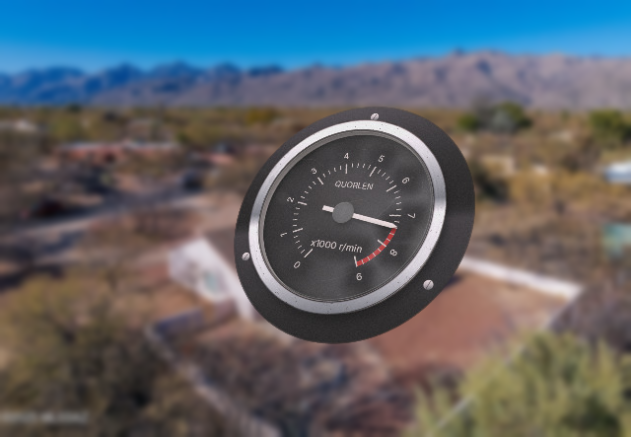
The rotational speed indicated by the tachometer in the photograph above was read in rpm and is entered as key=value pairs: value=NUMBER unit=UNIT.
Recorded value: value=7400 unit=rpm
